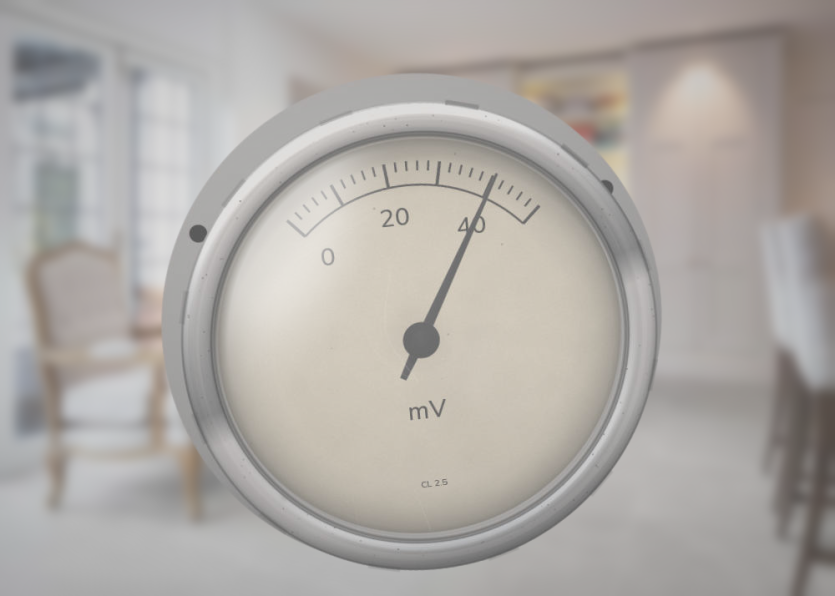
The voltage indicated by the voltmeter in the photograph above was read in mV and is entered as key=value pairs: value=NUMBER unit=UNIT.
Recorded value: value=40 unit=mV
